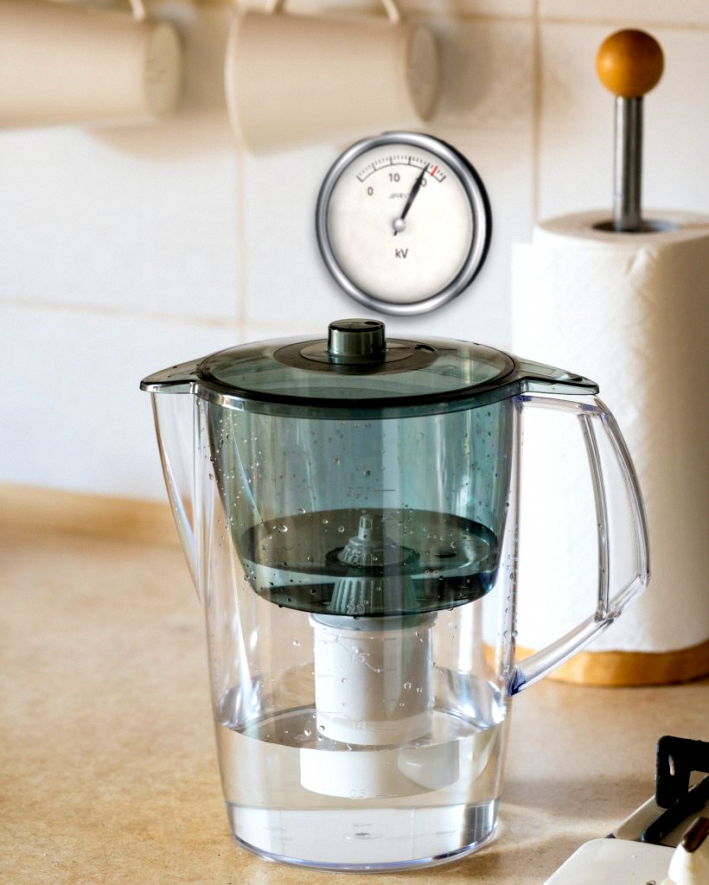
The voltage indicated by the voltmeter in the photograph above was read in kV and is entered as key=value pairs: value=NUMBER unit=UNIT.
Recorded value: value=20 unit=kV
